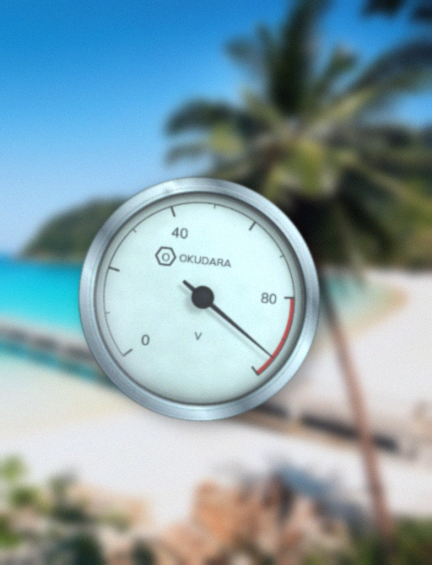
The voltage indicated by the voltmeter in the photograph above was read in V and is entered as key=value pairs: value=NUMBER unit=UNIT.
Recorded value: value=95 unit=V
